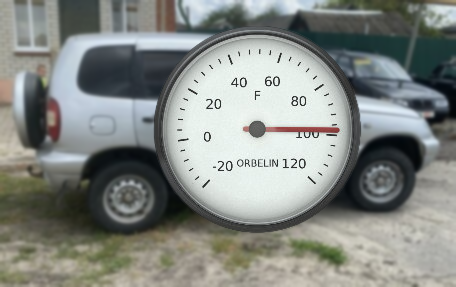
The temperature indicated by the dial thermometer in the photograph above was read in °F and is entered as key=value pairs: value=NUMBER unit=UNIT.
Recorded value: value=98 unit=°F
